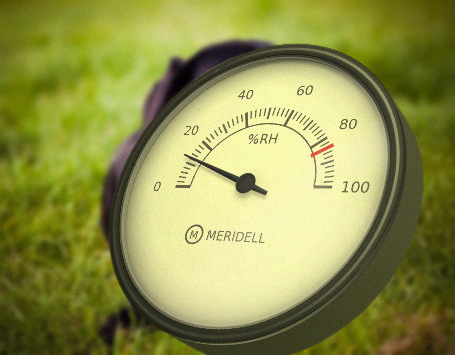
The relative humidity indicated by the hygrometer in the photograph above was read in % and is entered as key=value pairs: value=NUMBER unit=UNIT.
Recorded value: value=12 unit=%
